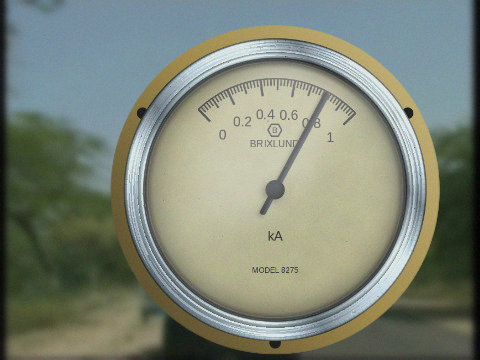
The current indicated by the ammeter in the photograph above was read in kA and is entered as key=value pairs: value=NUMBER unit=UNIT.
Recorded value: value=0.8 unit=kA
